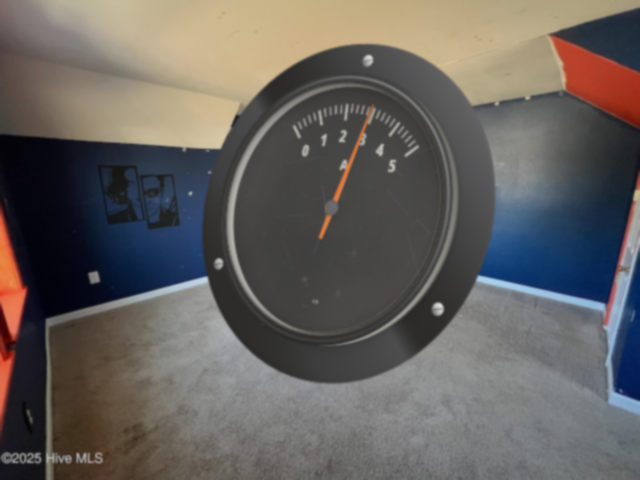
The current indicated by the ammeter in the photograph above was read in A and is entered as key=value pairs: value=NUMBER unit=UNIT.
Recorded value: value=3 unit=A
